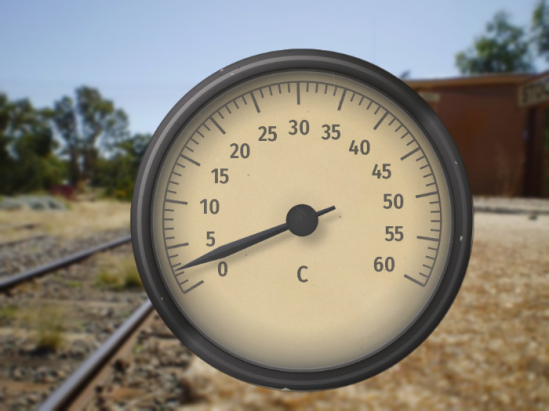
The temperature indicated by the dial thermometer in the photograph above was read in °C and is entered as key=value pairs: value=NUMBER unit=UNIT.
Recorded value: value=2.5 unit=°C
